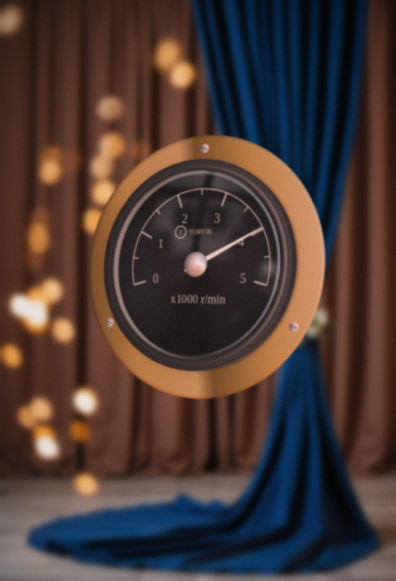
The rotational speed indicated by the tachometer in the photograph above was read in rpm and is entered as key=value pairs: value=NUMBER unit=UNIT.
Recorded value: value=4000 unit=rpm
